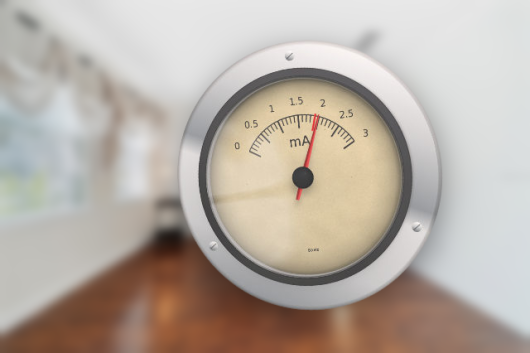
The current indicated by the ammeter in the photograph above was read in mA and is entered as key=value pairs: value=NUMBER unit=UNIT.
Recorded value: value=2 unit=mA
